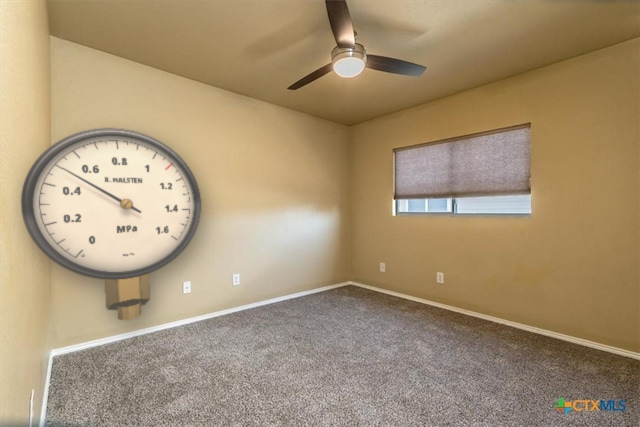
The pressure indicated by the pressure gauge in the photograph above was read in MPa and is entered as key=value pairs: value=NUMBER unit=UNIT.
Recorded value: value=0.5 unit=MPa
